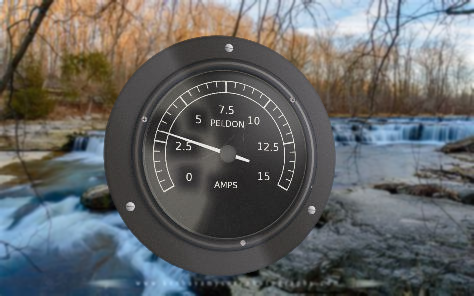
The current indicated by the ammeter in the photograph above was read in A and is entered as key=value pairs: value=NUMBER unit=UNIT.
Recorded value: value=3 unit=A
